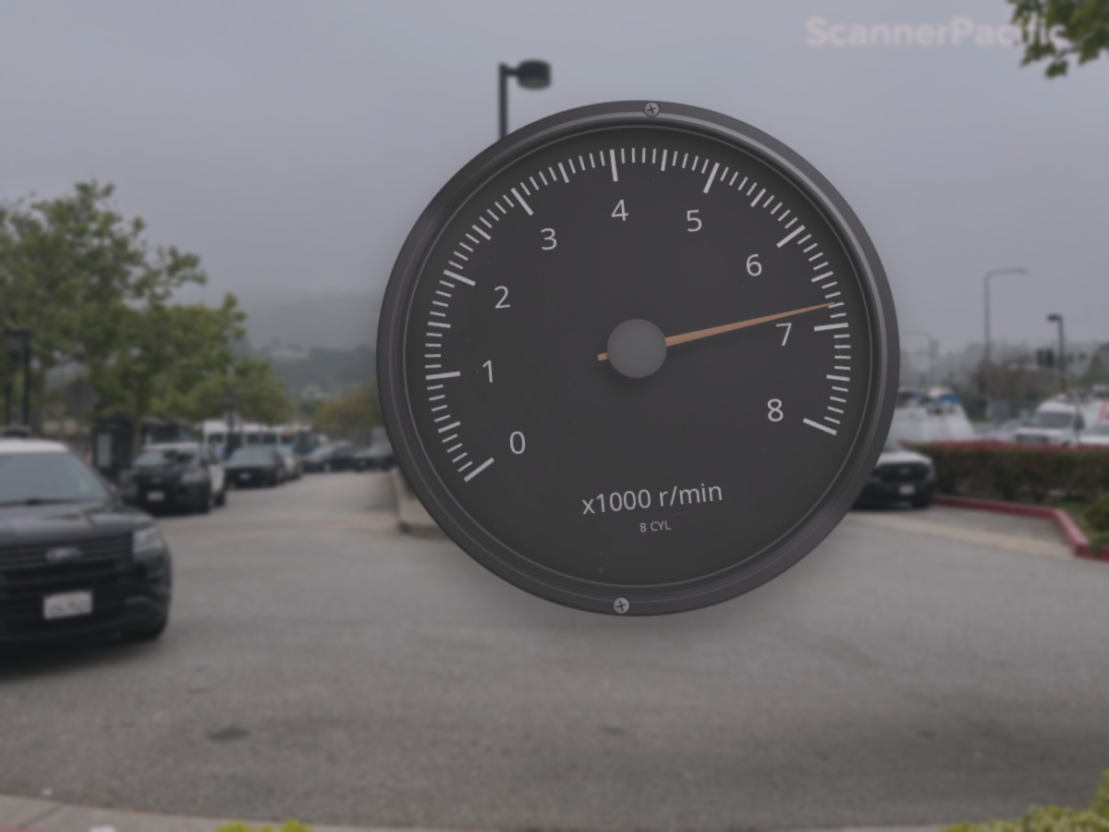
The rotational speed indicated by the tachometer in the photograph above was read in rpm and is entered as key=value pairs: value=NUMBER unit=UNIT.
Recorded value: value=6800 unit=rpm
